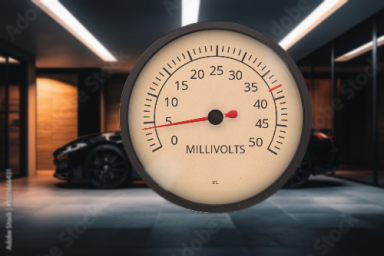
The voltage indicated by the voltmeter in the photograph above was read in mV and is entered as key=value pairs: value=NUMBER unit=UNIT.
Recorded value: value=4 unit=mV
